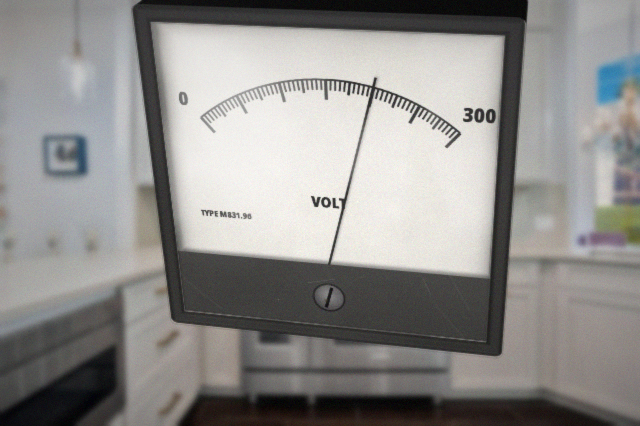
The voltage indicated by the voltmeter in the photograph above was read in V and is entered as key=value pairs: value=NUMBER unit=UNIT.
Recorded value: value=200 unit=V
